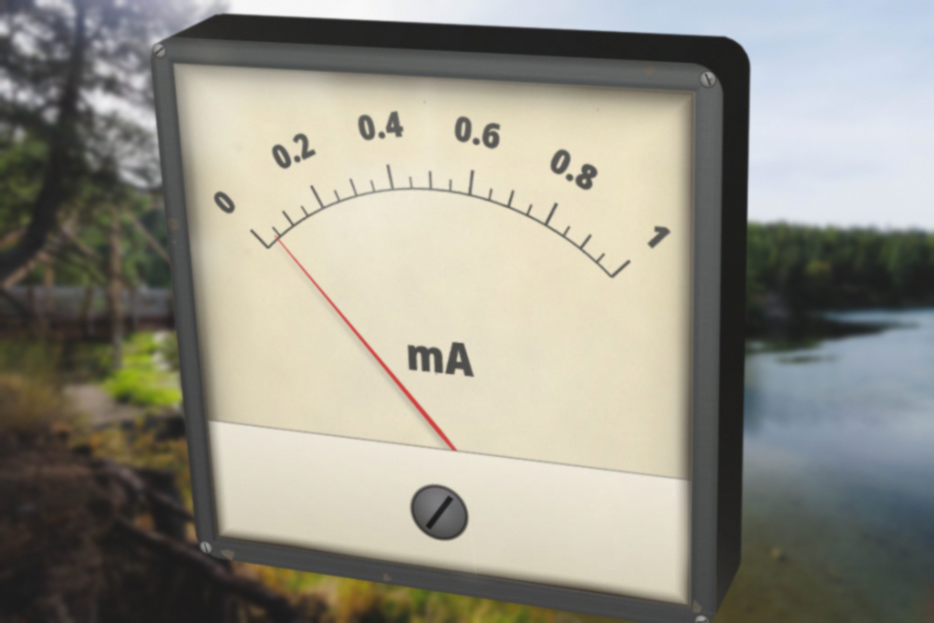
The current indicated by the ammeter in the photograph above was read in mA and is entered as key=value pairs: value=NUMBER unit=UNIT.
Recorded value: value=0.05 unit=mA
